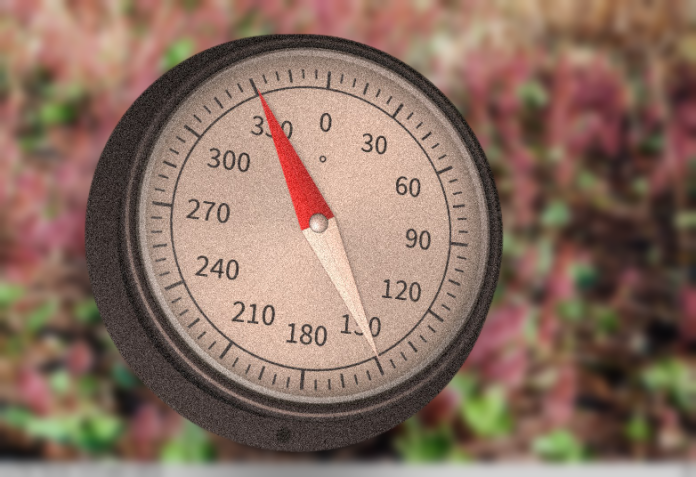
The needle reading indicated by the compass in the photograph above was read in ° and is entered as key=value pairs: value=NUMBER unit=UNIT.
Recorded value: value=330 unit=°
